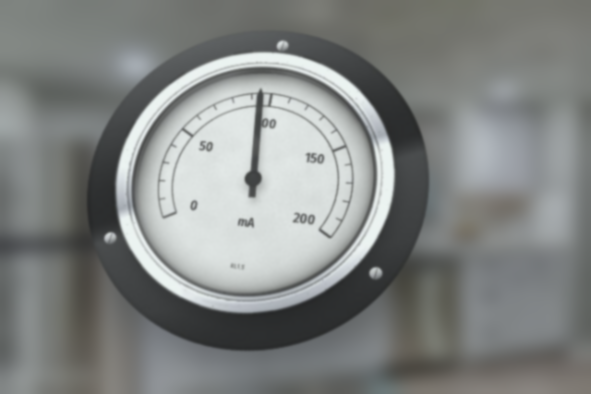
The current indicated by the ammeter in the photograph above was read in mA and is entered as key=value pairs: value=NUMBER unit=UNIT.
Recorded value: value=95 unit=mA
